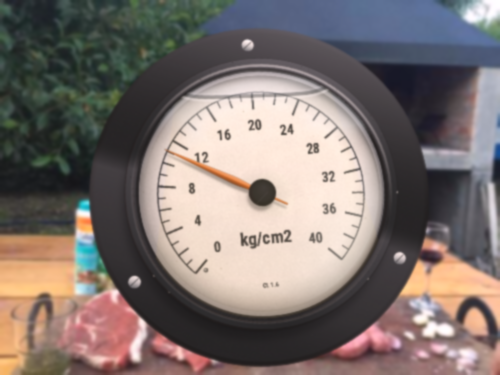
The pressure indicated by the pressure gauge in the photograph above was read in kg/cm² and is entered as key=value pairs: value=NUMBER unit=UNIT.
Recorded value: value=11 unit=kg/cm²
